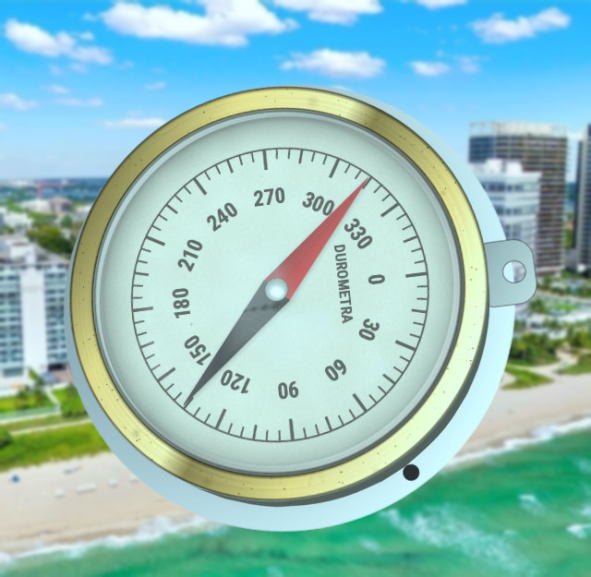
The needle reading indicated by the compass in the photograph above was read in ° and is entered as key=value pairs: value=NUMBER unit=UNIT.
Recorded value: value=315 unit=°
